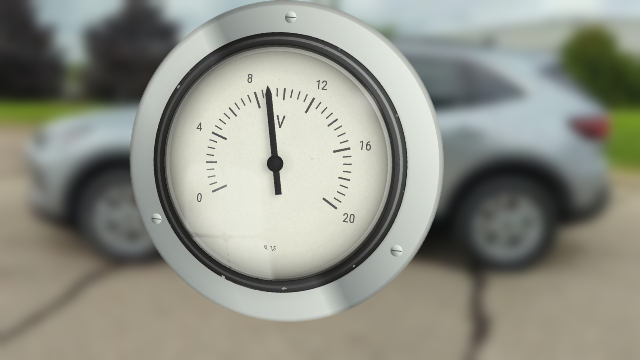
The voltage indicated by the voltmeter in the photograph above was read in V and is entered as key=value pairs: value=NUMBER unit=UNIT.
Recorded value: value=9 unit=V
